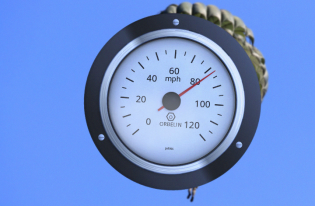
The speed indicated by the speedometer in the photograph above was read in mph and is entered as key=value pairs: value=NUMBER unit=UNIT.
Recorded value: value=82.5 unit=mph
